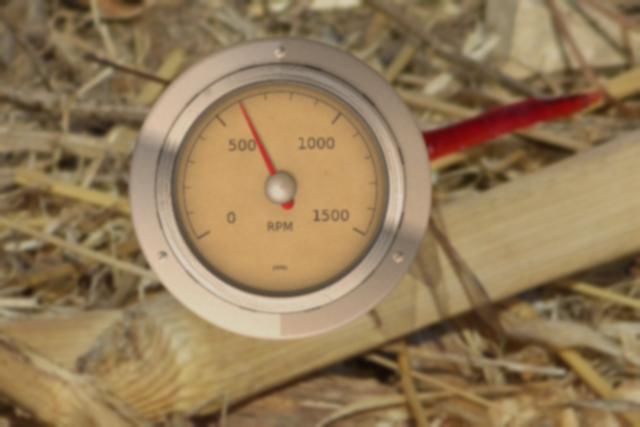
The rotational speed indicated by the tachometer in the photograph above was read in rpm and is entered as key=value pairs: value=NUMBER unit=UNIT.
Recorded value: value=600 unit=rpm
